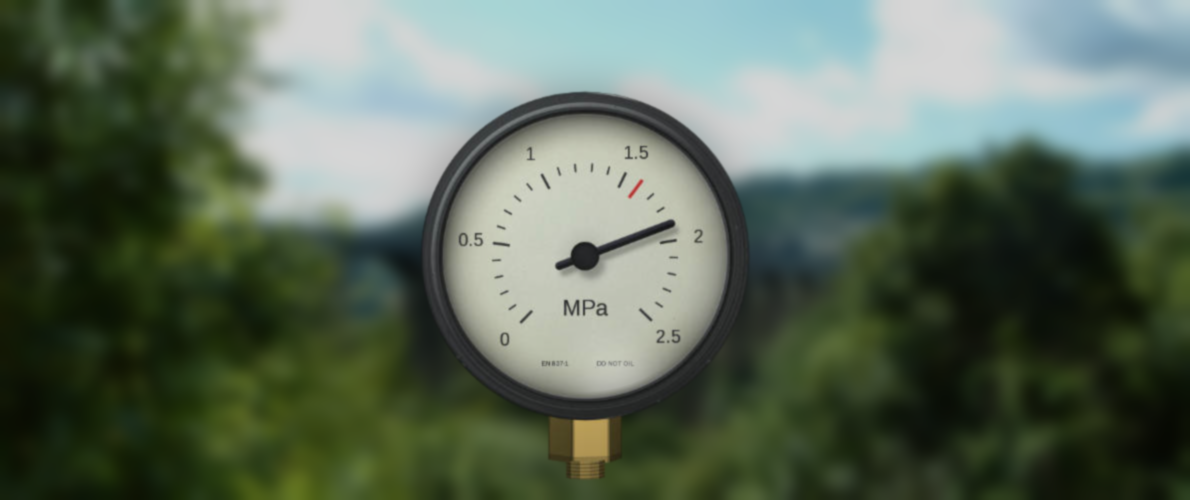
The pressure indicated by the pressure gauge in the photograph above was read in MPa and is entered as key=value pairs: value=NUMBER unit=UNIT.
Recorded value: value=1.9 unit=MPa
